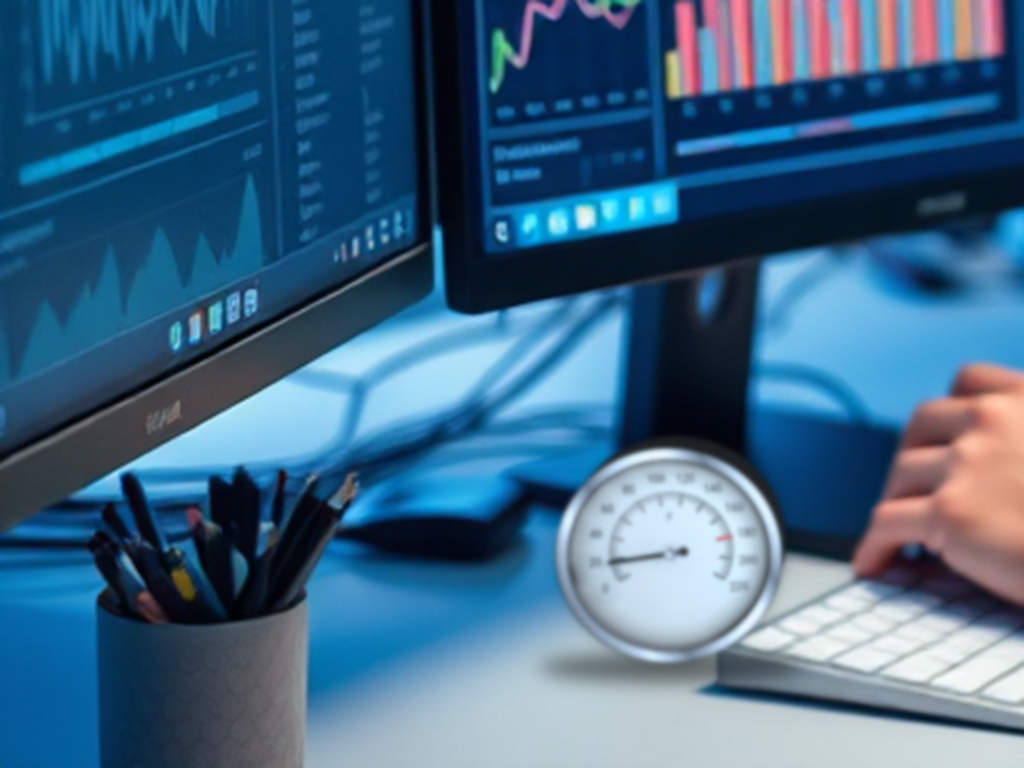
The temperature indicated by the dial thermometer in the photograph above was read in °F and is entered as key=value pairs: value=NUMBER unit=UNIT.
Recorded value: value=20 unit=°F
